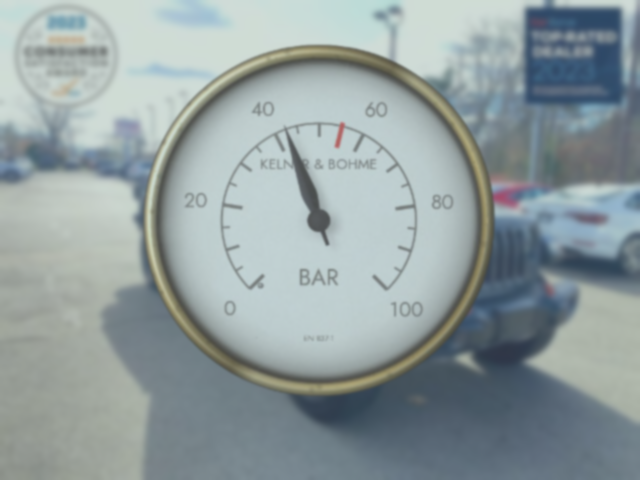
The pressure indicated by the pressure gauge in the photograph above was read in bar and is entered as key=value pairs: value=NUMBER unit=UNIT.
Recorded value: value=42.5 unit=bar
